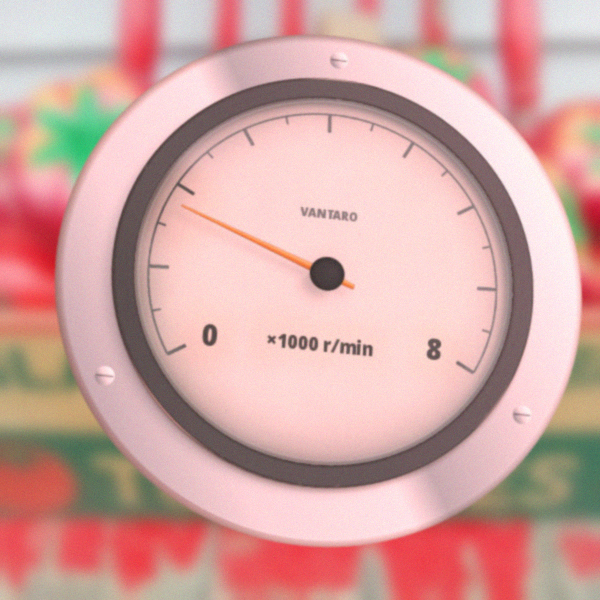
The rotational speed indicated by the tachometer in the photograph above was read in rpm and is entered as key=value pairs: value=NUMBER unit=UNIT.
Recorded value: value=1750 unit=rpm
